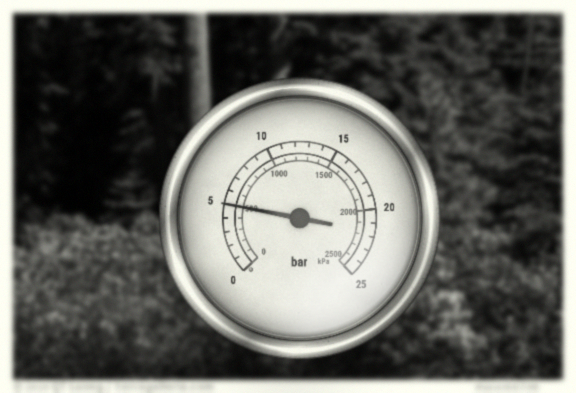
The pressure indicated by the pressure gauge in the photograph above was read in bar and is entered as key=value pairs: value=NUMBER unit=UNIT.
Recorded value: value=5 unit=bar
